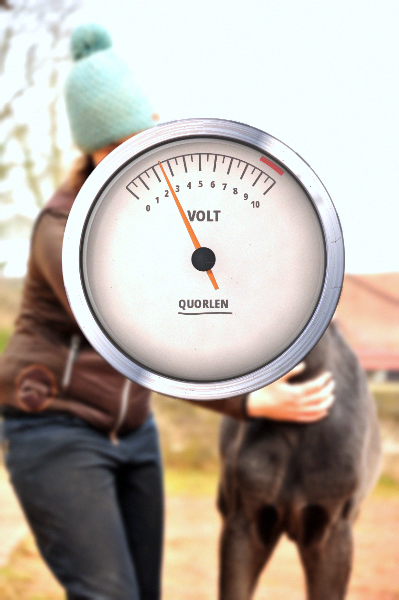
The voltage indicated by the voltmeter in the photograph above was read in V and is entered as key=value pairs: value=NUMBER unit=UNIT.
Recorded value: value=2.5 unit=V
